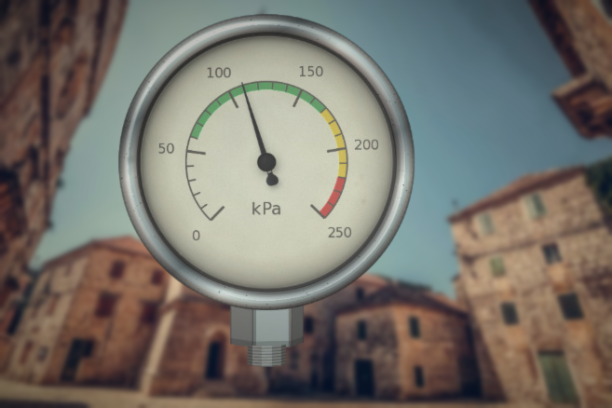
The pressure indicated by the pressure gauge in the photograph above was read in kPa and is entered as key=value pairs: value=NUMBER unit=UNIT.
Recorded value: value=110 unit=kPa
